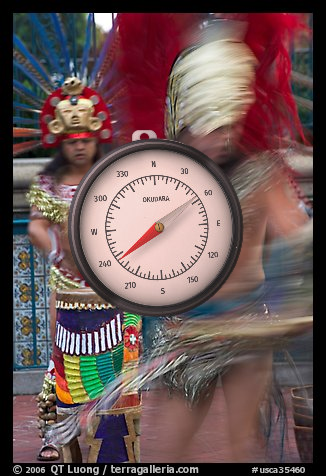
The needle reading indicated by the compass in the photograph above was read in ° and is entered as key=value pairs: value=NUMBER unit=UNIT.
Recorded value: value=235 unit=°
